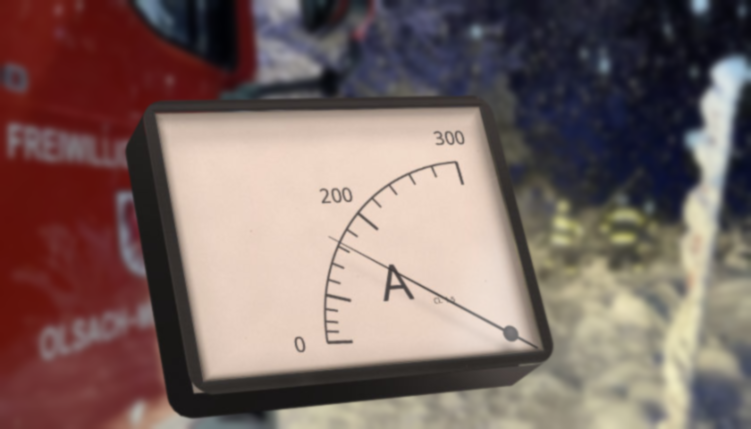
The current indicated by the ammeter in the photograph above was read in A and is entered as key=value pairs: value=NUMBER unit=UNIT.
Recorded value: value=160 unit=A
